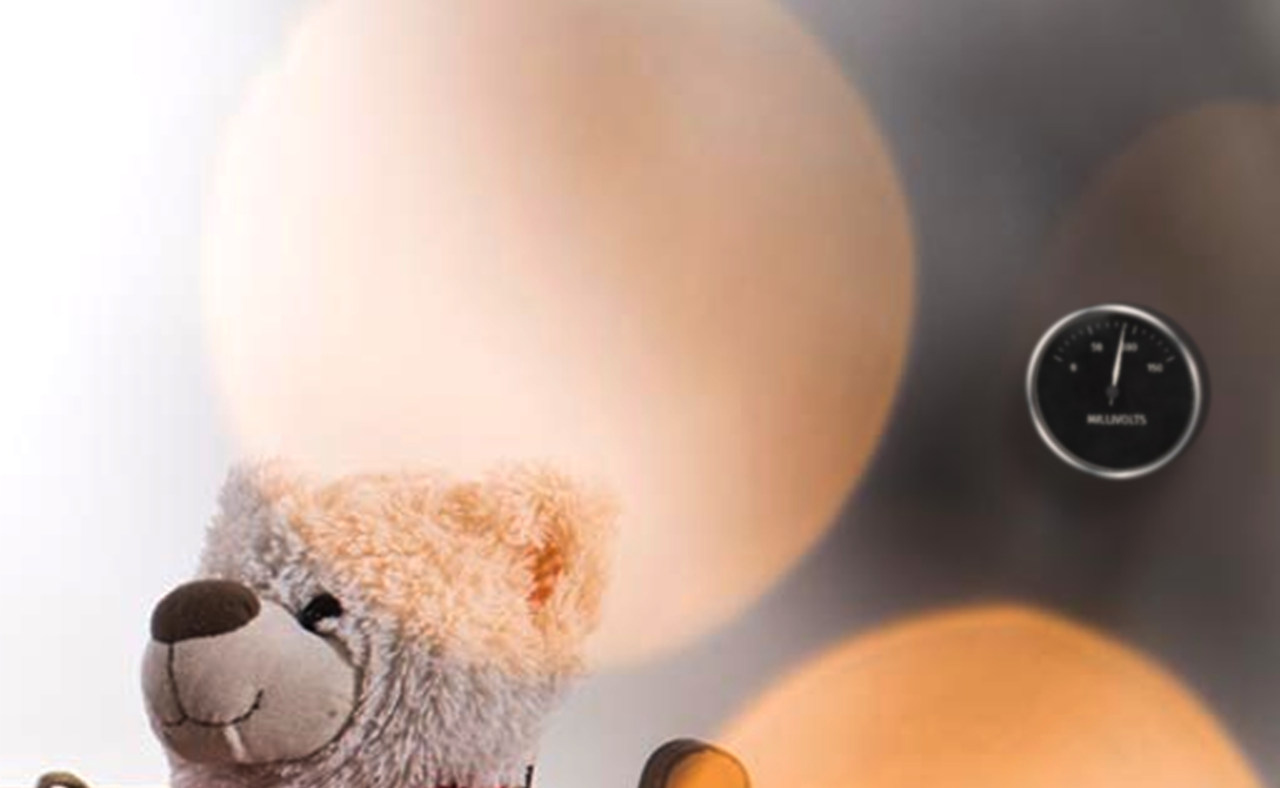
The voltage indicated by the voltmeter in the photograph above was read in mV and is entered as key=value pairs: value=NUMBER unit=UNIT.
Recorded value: value=90 unit=mV
